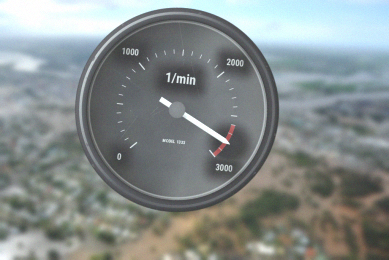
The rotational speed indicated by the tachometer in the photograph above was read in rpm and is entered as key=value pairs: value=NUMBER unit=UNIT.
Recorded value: value=2800 unit=rpm
